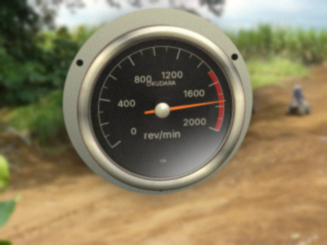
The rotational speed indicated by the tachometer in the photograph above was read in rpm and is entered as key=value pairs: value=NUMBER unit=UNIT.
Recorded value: value=1750 unit=rpm
